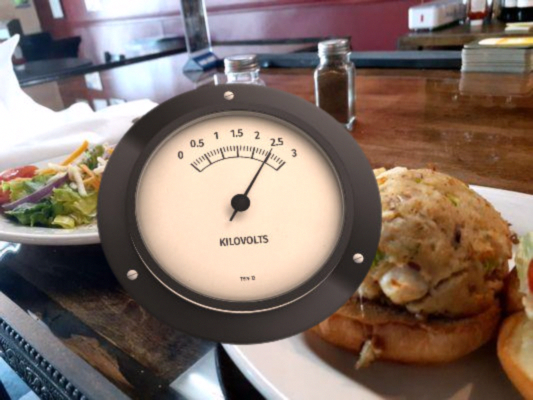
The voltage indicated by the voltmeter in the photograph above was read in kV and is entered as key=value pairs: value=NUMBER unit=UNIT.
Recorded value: value=2.5 unit=kV
